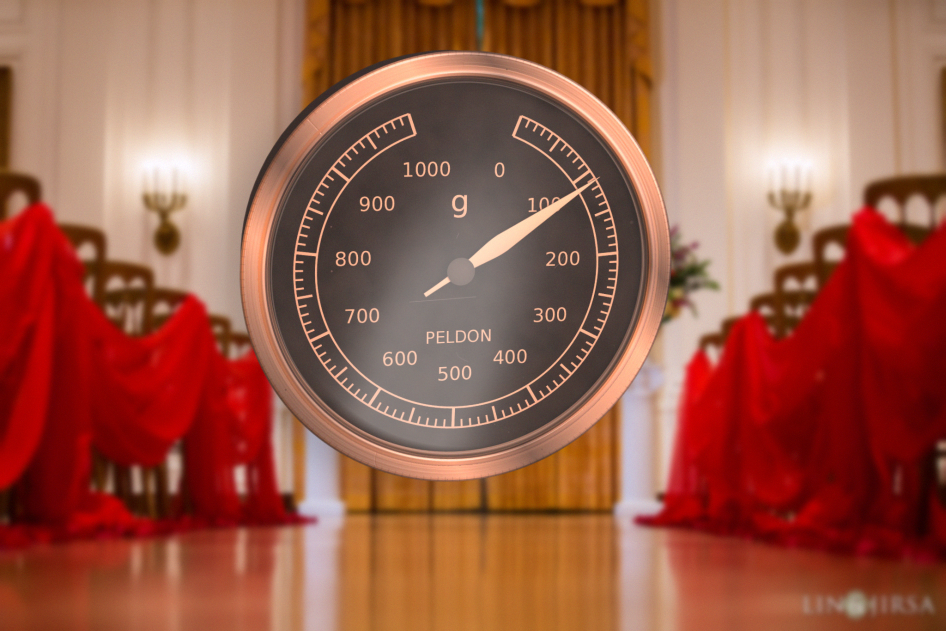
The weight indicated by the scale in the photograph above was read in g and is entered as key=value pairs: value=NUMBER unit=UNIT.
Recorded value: value=110 unit=g
